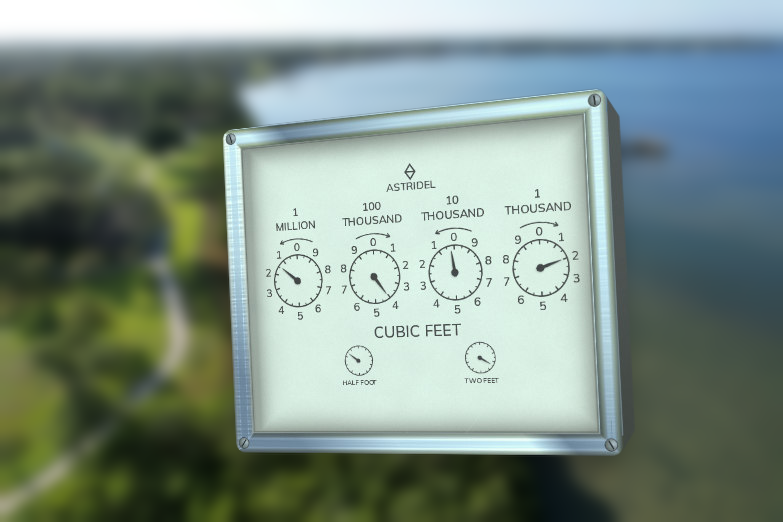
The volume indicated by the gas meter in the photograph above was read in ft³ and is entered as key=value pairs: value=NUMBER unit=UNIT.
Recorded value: value=140200 unit=ft³
